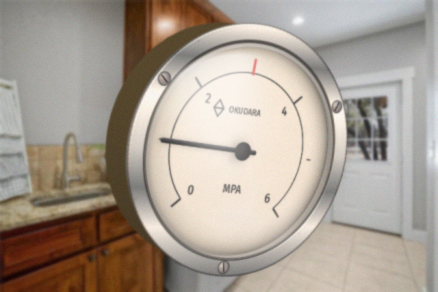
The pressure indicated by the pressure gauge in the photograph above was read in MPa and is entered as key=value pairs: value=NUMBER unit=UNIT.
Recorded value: value=1 unit=MPa
